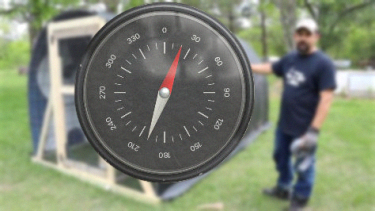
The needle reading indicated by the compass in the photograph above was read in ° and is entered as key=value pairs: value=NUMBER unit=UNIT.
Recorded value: value=20 unit=°
